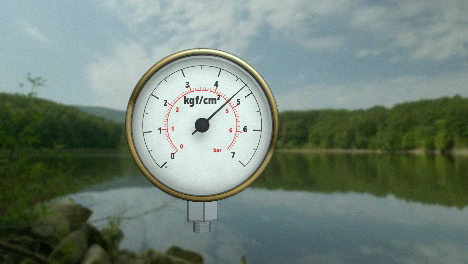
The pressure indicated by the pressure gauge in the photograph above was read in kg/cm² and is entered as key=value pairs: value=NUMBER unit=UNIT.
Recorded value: value=4.75 unit=kg/cm²
